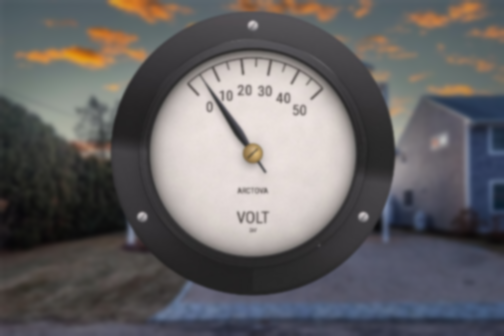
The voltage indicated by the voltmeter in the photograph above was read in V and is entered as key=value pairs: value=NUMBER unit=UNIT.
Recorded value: value=5 unit=V
